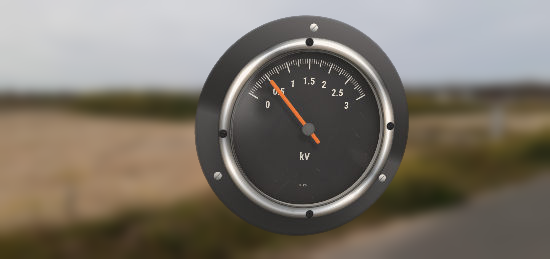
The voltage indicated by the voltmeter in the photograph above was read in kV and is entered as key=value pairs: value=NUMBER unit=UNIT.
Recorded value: value=0.5 unit=kV
